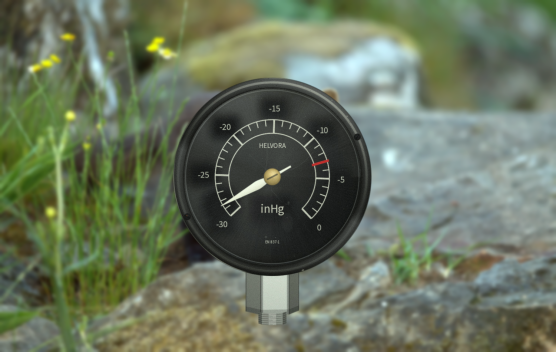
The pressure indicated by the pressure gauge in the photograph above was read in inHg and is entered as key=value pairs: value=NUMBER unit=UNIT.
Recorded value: value=-28.5 unit=inHg
